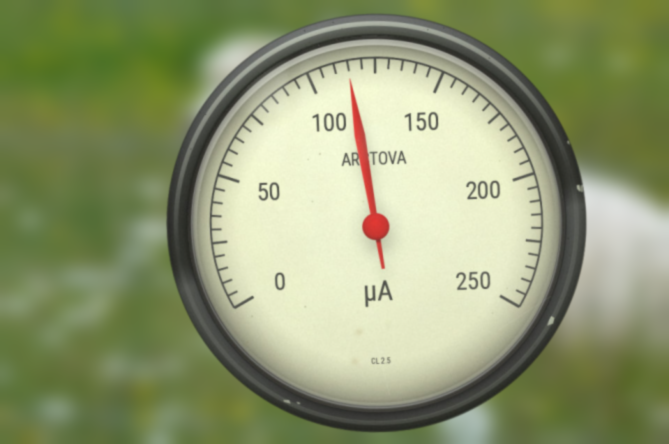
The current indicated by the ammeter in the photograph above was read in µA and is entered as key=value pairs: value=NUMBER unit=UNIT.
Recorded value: value=115 unit=µA
